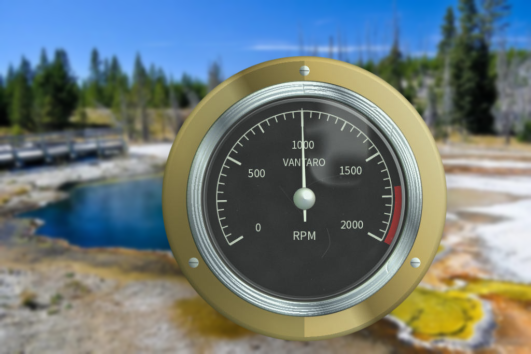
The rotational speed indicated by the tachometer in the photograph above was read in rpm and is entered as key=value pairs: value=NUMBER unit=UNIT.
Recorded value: value=1000 unit=rpm
